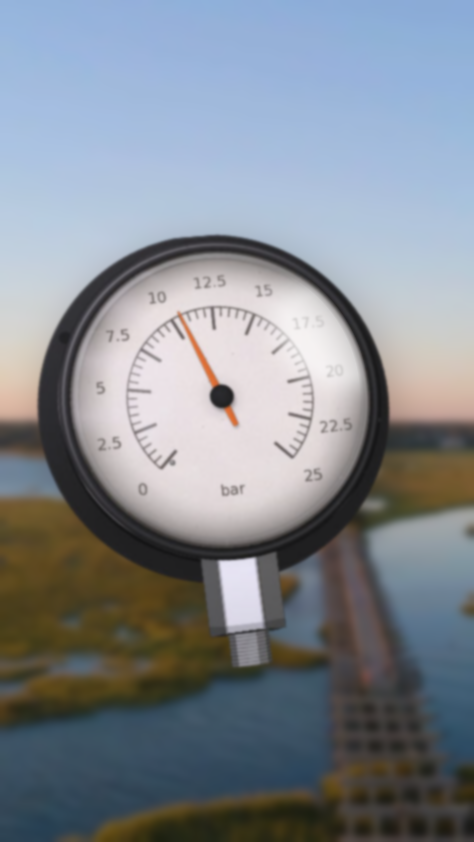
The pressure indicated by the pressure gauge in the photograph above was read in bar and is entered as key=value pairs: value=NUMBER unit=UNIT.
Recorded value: value=10.5 unit=bar
